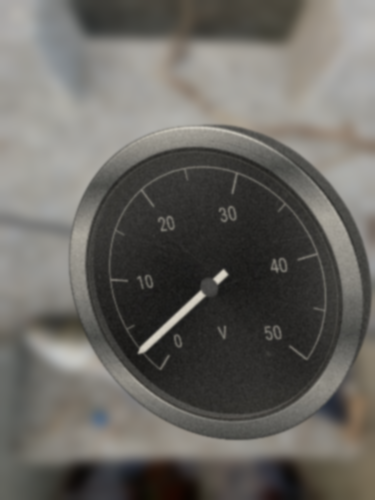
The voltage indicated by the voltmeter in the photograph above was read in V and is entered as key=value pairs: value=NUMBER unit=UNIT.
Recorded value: value=2.5 unit=V
